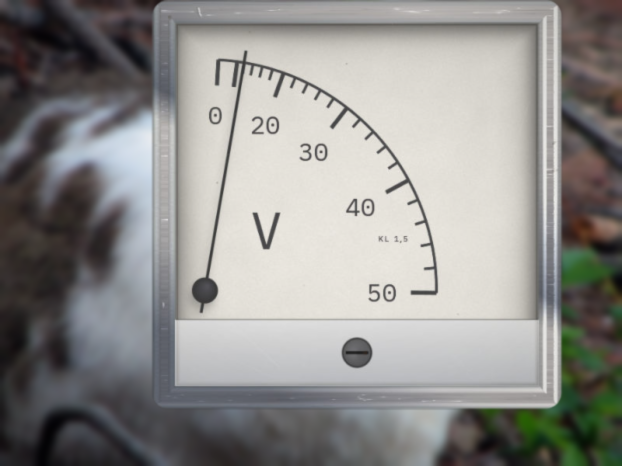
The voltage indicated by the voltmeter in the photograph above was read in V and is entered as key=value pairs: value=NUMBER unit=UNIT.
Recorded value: value=12 unit=V
